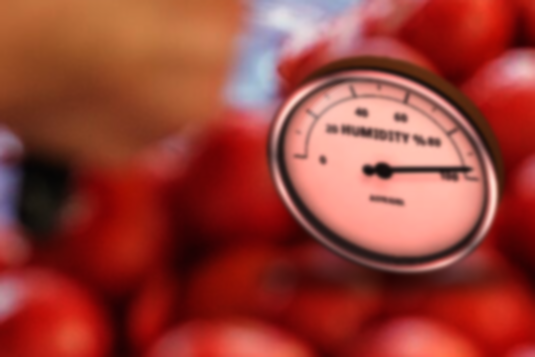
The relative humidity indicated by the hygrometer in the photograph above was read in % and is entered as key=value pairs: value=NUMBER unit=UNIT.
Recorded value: value=95 unit=%
